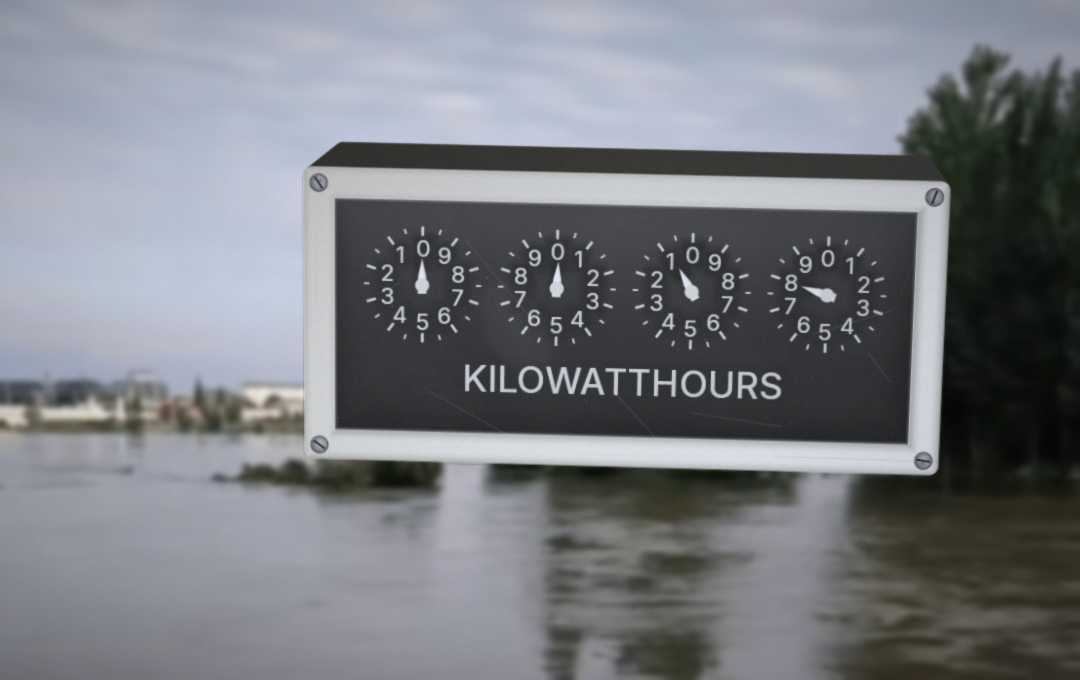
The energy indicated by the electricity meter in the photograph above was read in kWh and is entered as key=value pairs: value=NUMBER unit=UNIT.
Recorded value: value=8 unit=kWh
